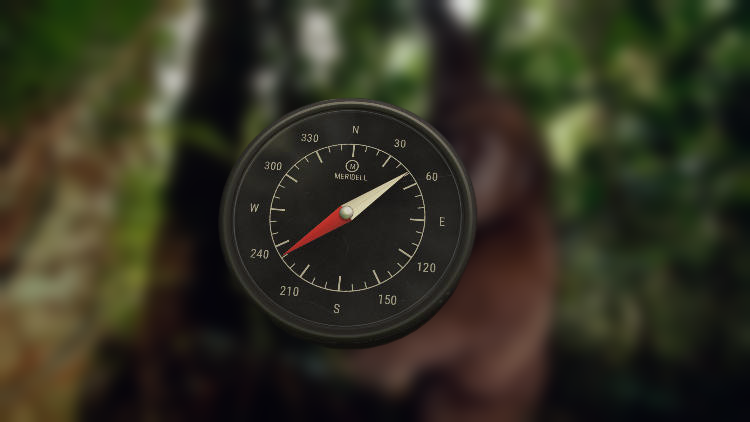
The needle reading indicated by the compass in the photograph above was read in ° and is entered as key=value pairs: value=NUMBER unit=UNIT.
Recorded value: value=230 unit=°
